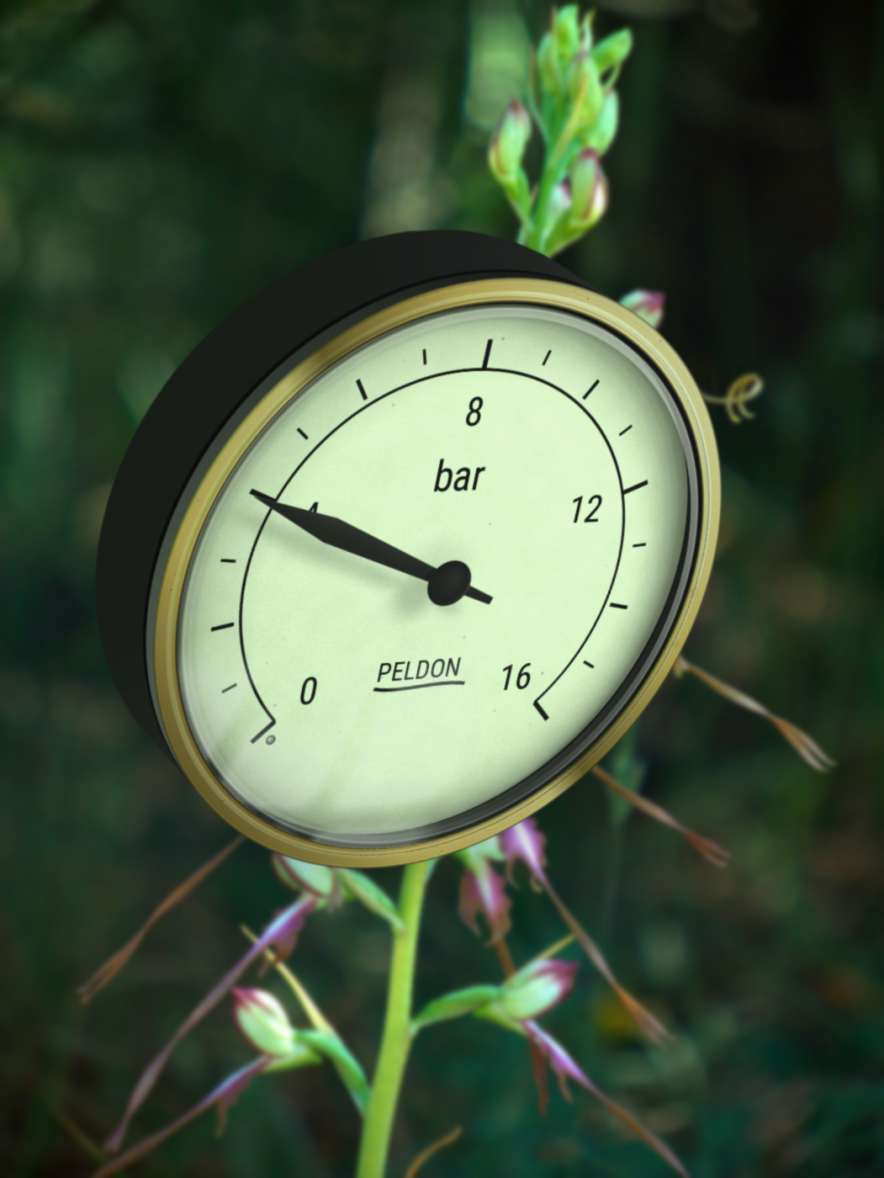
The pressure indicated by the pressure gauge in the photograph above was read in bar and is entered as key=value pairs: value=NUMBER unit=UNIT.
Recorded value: value=4 unit=bar
